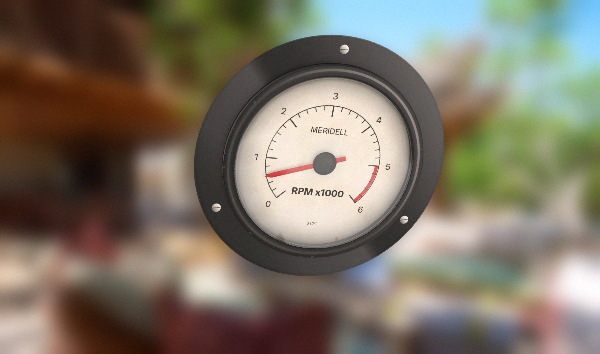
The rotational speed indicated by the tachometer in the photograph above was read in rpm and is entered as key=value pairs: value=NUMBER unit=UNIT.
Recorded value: value=600 unit=rpm
